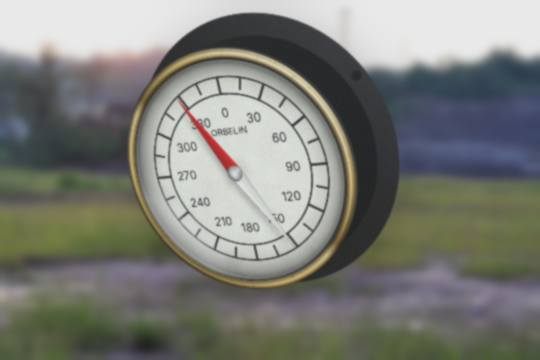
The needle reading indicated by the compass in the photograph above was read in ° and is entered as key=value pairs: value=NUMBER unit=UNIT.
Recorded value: value=330 unit=°
